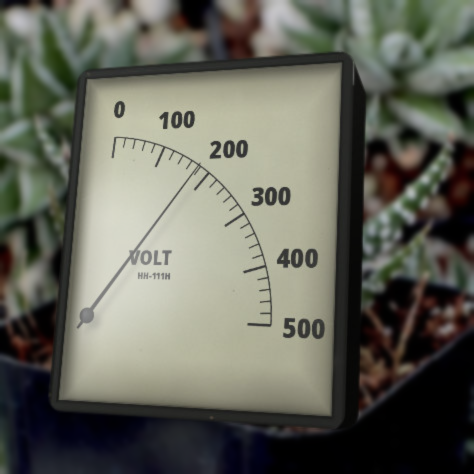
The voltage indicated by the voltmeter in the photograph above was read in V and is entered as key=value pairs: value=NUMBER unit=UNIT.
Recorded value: value=180 unit=V
